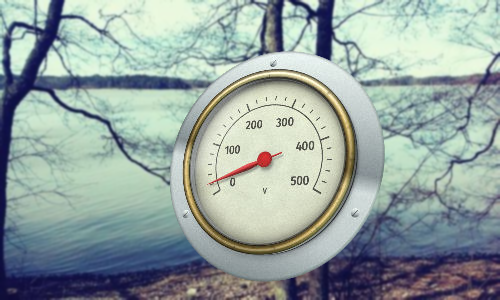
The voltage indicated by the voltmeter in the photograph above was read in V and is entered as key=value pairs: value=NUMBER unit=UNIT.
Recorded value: value=20 unit=V
